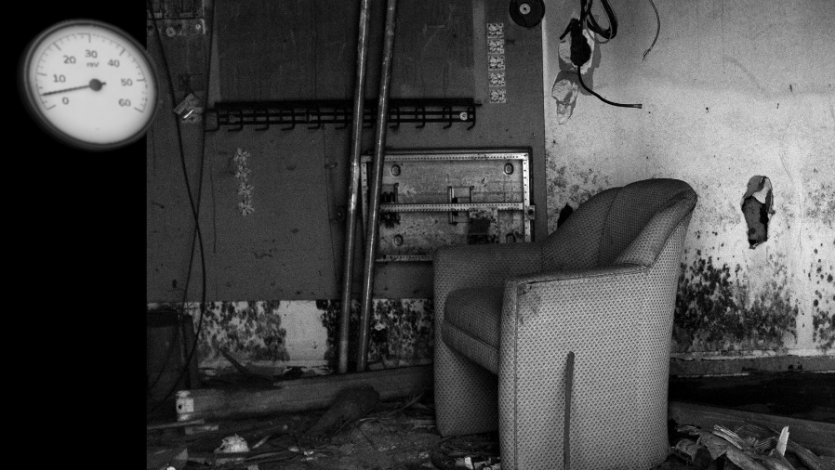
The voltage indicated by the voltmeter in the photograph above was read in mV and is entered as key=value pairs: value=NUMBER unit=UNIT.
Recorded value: value=4 unit=mV
